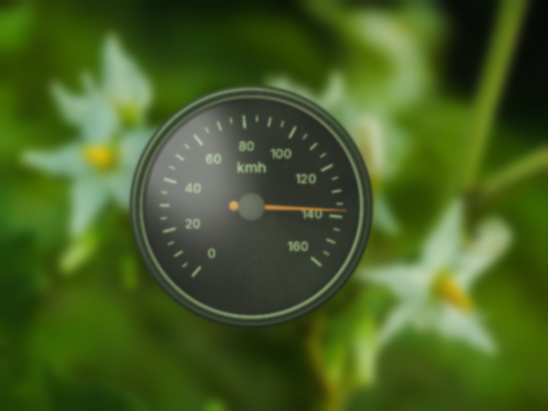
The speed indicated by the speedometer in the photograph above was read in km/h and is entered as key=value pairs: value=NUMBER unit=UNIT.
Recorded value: value=137.5 unit=km/h
